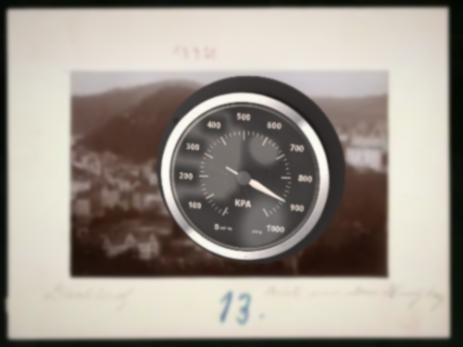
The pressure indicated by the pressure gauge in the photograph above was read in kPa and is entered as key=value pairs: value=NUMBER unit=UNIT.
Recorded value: value=900 unit=kPa
